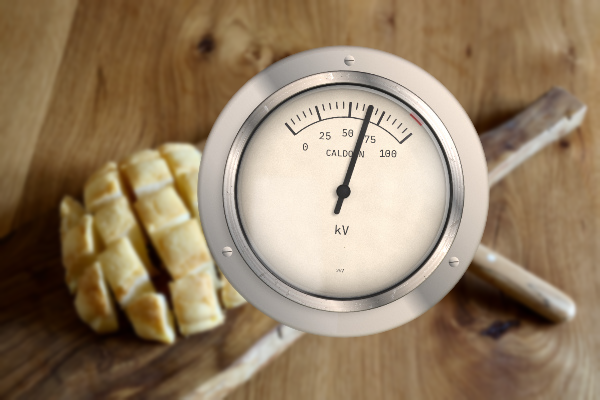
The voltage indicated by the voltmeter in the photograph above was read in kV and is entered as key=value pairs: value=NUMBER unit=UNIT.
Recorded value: value=65 unit=kV
